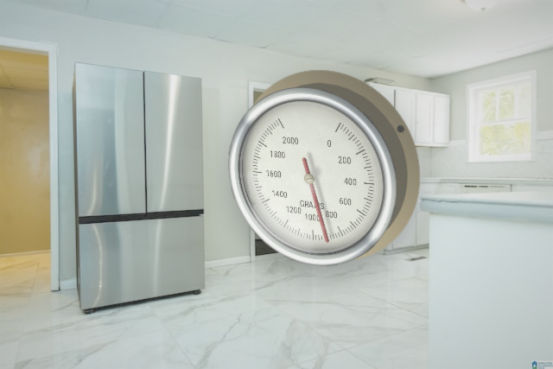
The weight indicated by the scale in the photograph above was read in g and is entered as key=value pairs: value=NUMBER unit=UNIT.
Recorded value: value=900 unit=g
